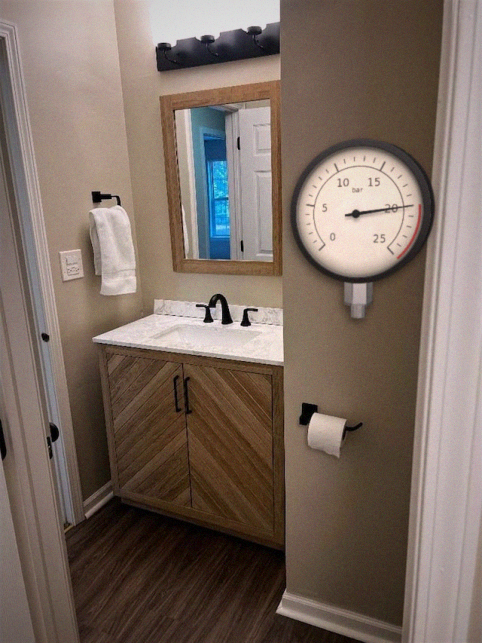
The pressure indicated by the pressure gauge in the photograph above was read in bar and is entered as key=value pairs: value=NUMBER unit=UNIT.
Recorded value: value=20 unit=bar
